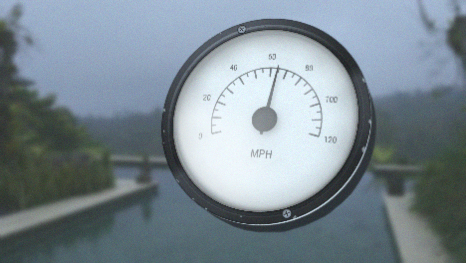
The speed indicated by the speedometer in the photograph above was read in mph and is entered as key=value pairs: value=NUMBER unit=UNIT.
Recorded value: value=65 unit=mph
